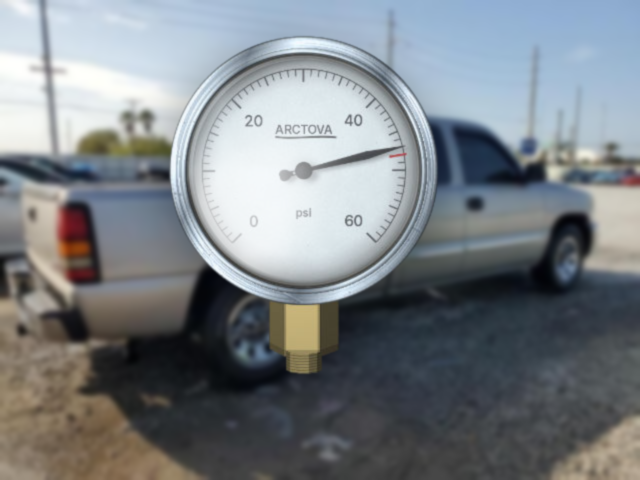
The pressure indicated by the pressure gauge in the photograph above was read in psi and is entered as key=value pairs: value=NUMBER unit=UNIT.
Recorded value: value=47 unit=psi
